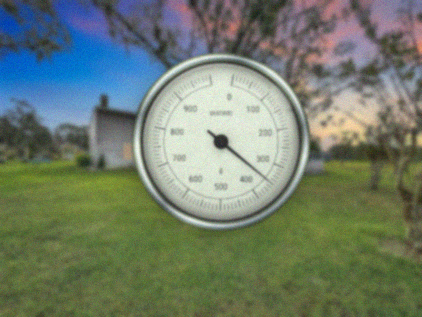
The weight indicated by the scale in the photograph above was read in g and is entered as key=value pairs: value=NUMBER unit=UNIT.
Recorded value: value=350 unit=g
